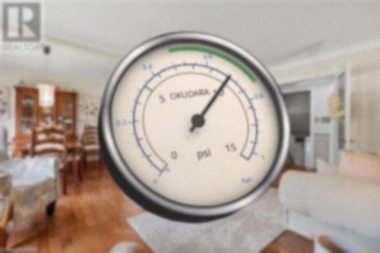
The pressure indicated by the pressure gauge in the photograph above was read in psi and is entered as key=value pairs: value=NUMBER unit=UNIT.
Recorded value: value=10 unit=psi
